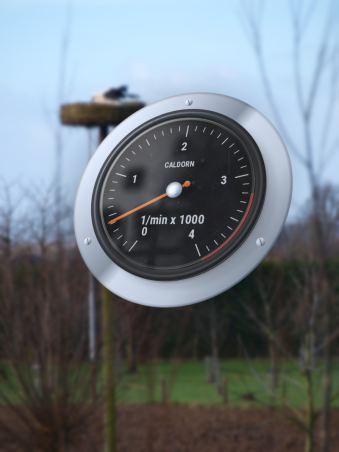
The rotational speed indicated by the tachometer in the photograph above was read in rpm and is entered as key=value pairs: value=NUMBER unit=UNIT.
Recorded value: value=400 unit=rpm
